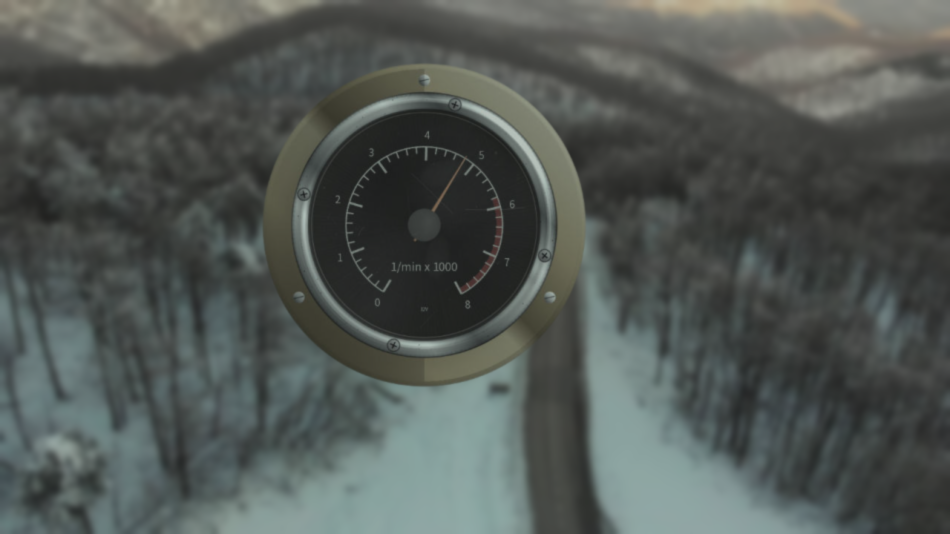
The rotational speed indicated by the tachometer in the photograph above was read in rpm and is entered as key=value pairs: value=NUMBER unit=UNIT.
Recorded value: value=4800 unit=rpm
